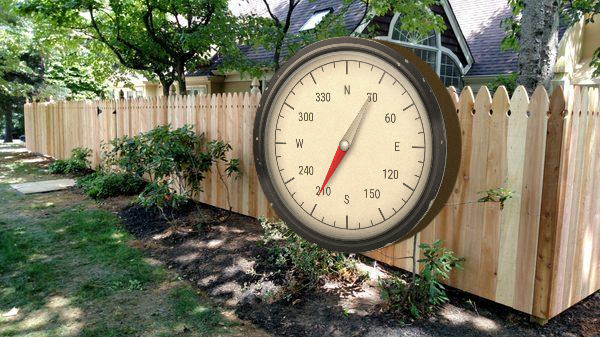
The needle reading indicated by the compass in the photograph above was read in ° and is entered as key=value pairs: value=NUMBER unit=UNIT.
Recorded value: value=210 unit=°
